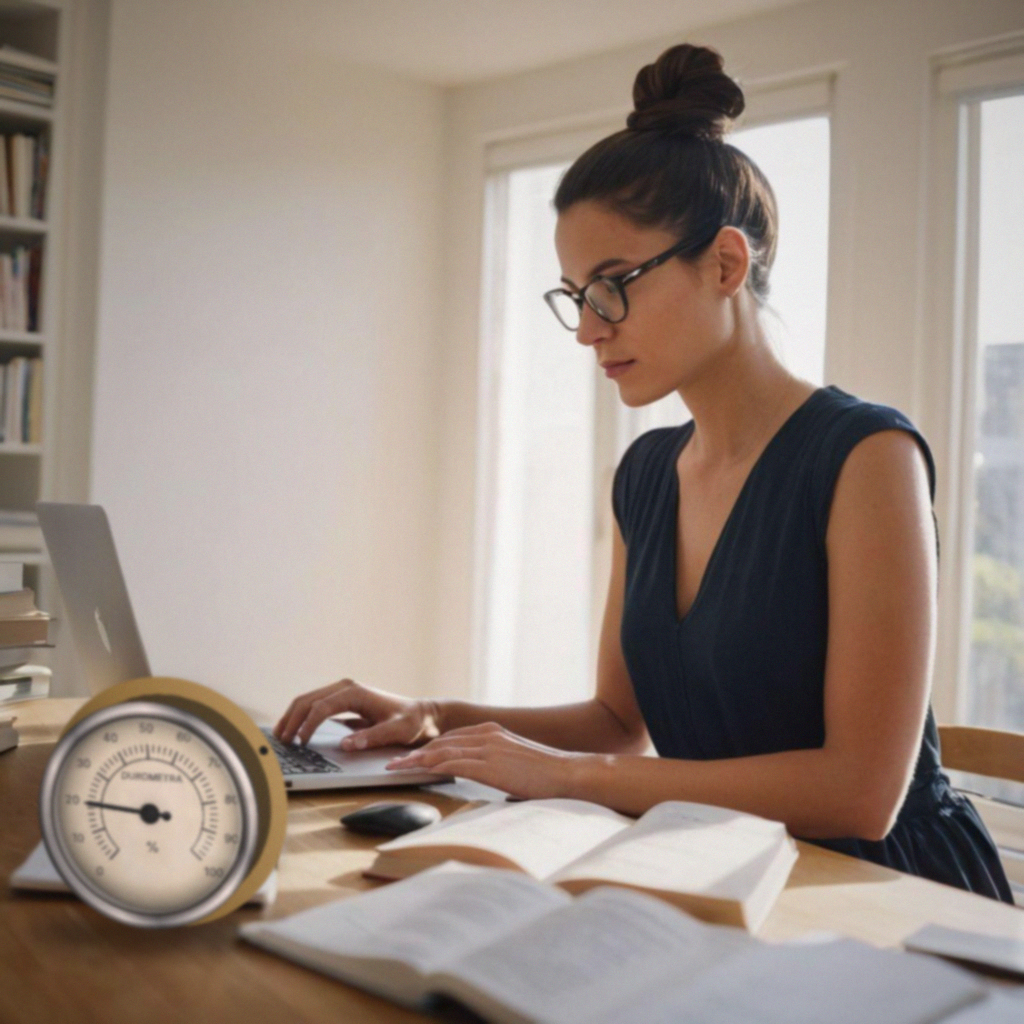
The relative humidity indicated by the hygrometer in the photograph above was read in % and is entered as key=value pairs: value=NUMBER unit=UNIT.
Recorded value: value=20 unit=%
